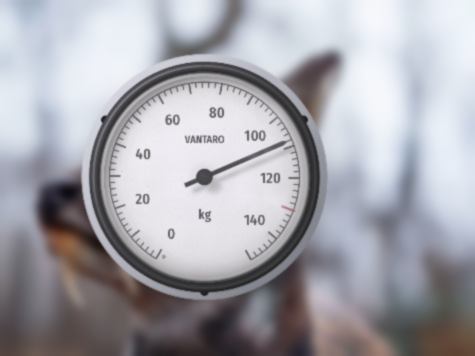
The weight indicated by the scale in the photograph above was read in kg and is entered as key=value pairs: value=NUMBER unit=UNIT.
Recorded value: value=108 unit=kg
